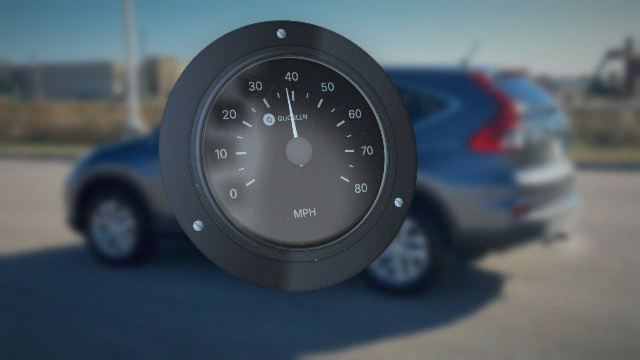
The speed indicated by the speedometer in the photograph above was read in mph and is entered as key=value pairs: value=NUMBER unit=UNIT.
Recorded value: value=37.5 unit=mph
